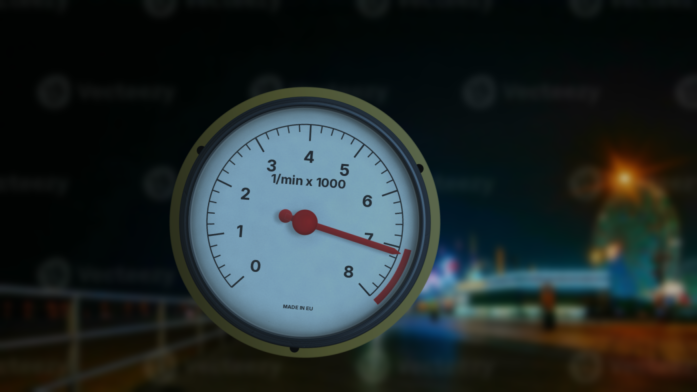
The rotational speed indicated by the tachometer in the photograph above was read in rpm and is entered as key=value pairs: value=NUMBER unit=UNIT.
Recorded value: value=7100 unit=rpm
